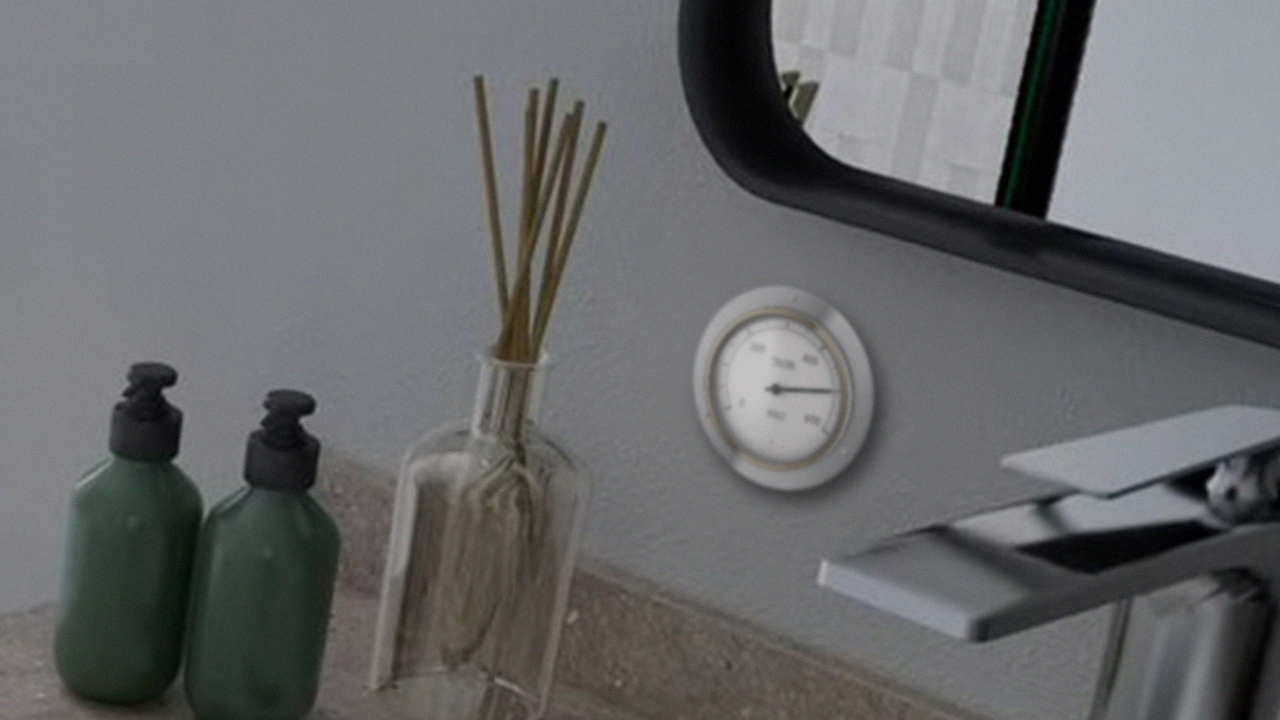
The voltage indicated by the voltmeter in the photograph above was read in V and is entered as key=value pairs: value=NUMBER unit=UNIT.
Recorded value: value=500 unit=V
